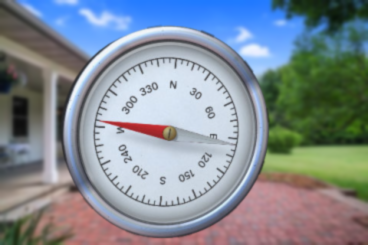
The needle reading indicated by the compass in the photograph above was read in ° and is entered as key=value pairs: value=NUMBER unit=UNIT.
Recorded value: value=275 unit=°
